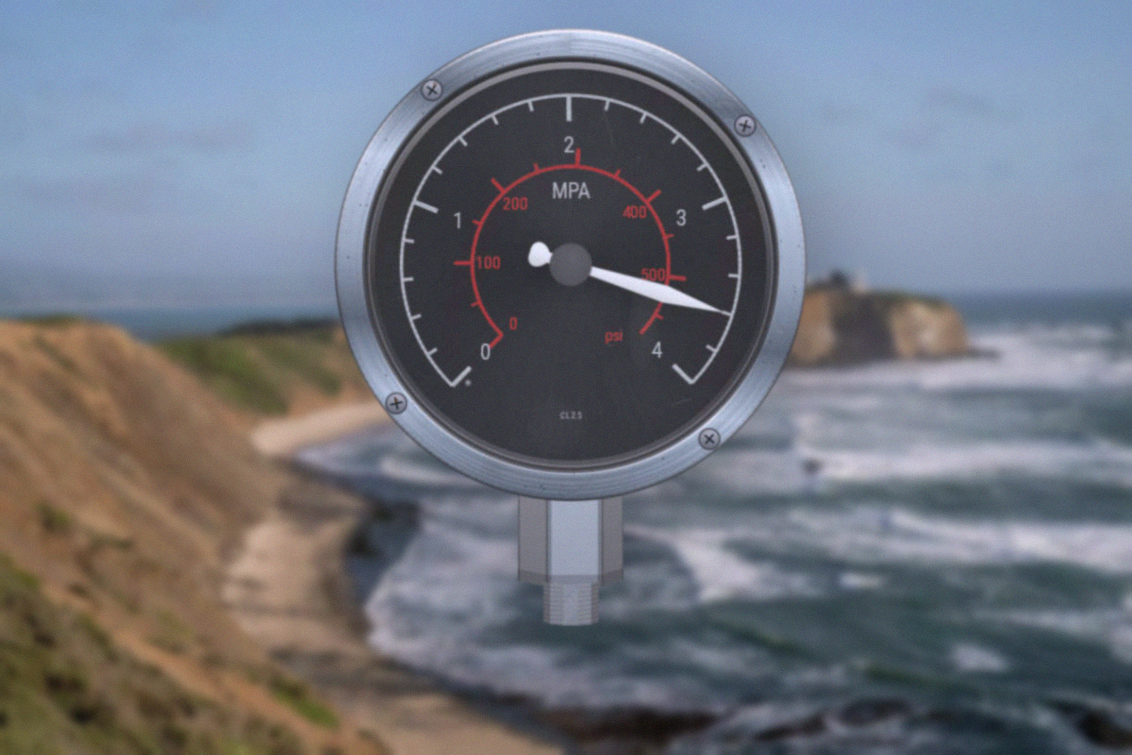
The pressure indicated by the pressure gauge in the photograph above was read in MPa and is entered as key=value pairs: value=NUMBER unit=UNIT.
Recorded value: value=3.6 unit=MPa
